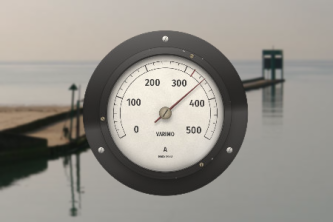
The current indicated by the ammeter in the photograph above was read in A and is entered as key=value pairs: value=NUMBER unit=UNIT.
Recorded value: value=350 unit=A
